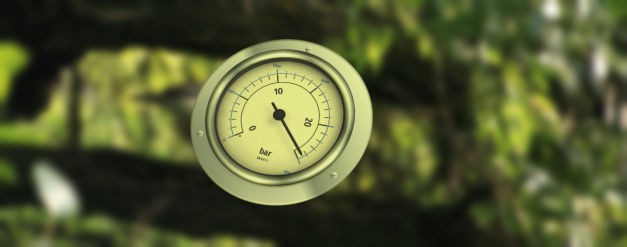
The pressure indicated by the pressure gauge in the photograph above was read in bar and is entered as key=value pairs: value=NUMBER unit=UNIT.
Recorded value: value=24.5 unit=bar
